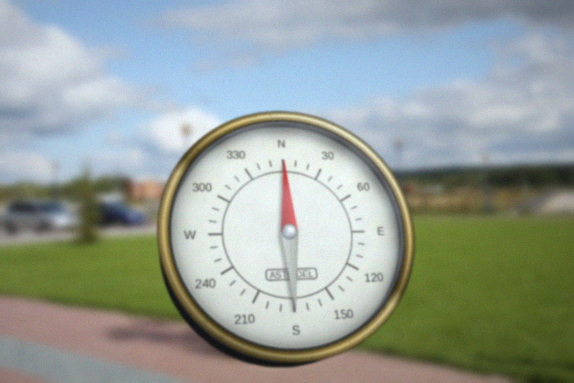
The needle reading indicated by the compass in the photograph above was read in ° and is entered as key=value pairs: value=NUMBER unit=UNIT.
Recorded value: value=0 unit=°
